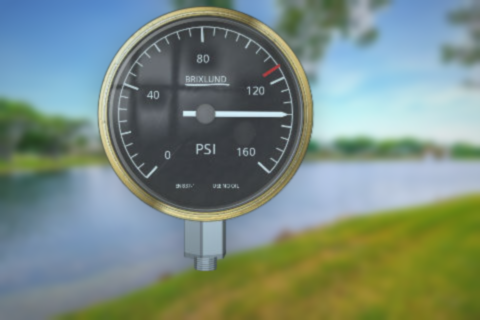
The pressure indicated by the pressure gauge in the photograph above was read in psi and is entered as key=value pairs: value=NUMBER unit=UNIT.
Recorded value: value=135 unit=psi
